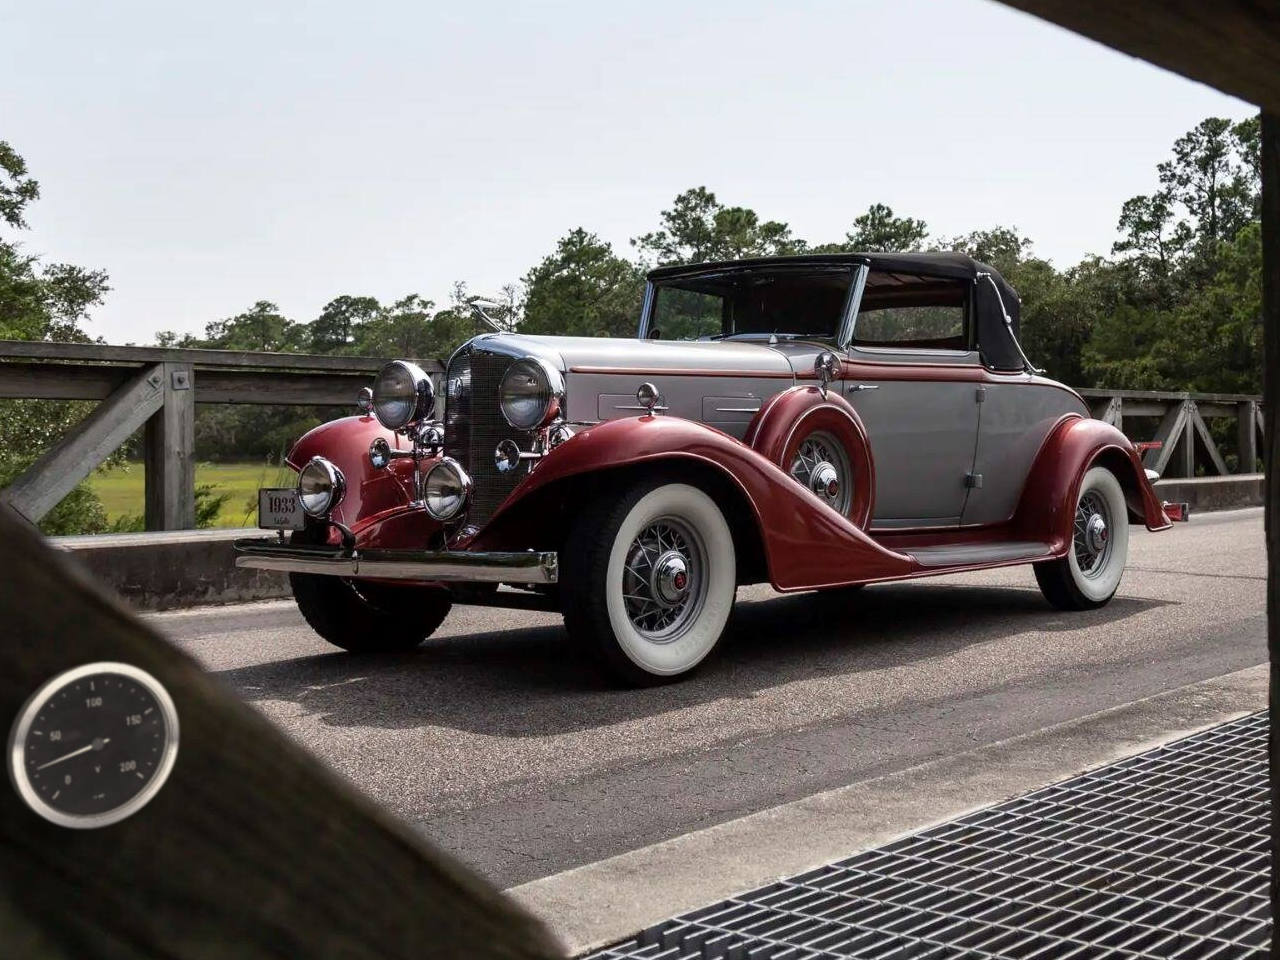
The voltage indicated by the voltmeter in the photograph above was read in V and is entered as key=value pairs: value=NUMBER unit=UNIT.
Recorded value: value=25 unit=V
